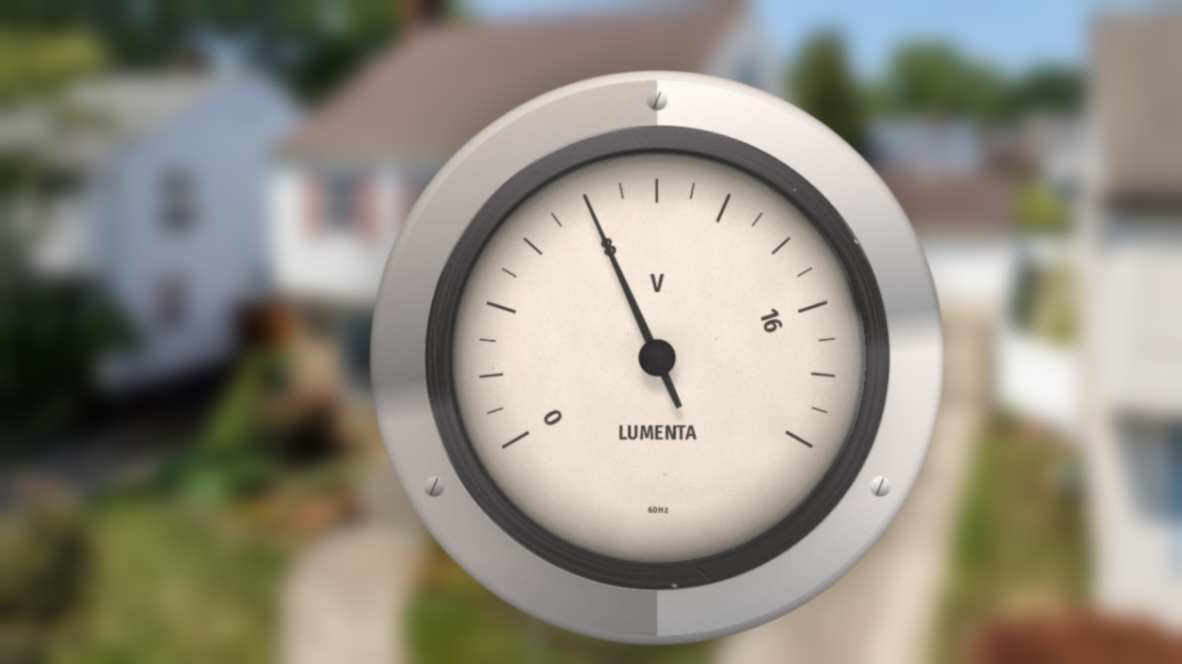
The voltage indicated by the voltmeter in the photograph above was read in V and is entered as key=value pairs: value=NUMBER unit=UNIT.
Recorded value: value=8 unit=V
